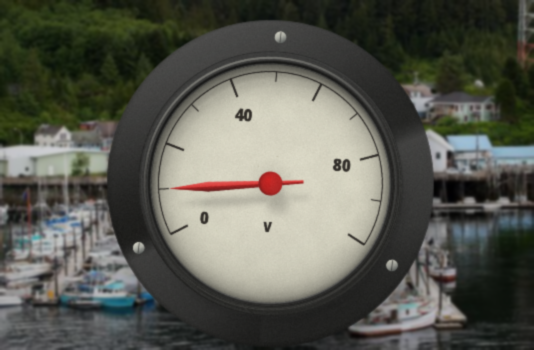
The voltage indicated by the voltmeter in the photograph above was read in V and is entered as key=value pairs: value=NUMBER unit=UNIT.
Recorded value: value=10 unit=V
